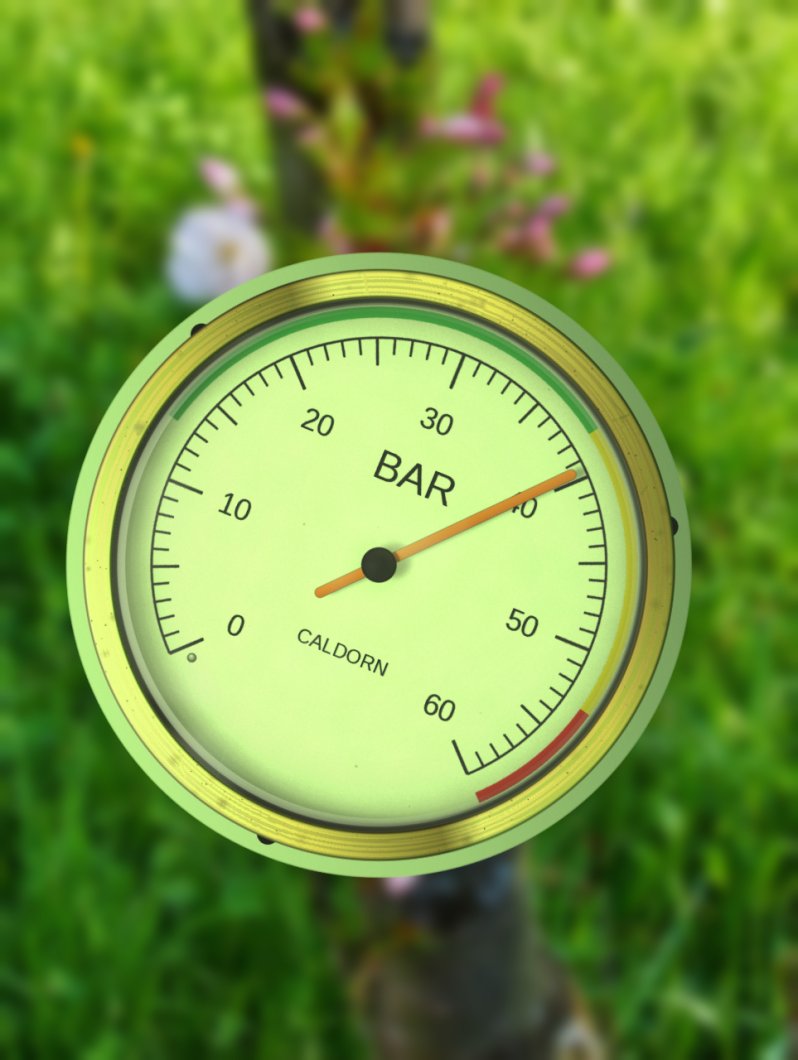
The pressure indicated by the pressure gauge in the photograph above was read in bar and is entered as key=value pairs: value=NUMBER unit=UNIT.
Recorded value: value=39.5 unit=bar
